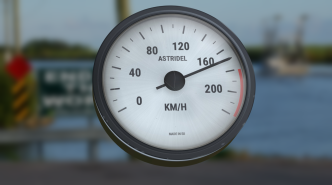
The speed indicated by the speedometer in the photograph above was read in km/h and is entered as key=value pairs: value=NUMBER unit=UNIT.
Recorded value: value=170 unit=km/h
